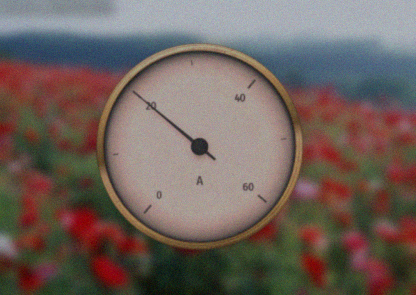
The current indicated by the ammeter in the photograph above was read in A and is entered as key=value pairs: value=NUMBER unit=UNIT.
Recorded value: value=20 unit=A
